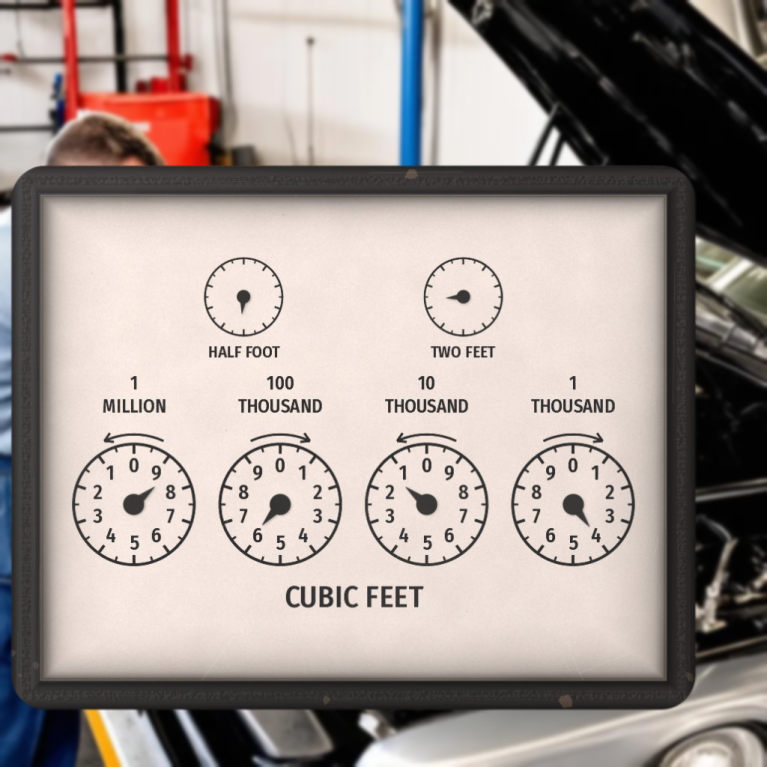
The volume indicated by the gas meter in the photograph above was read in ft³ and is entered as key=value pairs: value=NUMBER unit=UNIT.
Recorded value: value=861400 unit=ft³
